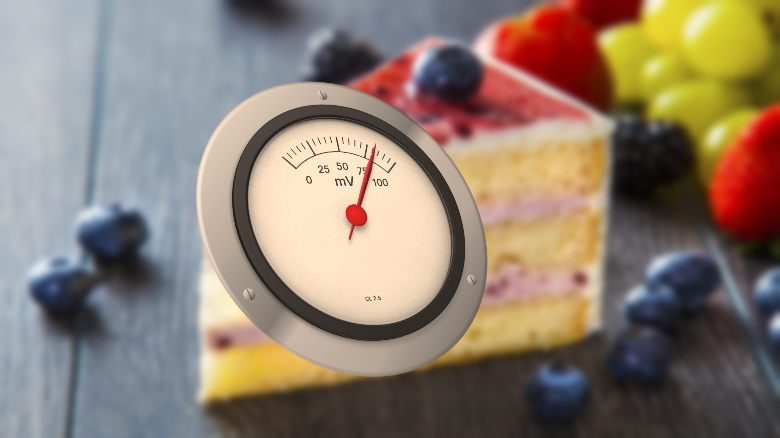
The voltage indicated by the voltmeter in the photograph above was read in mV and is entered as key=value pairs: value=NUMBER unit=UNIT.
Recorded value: value=80 unit=mV
